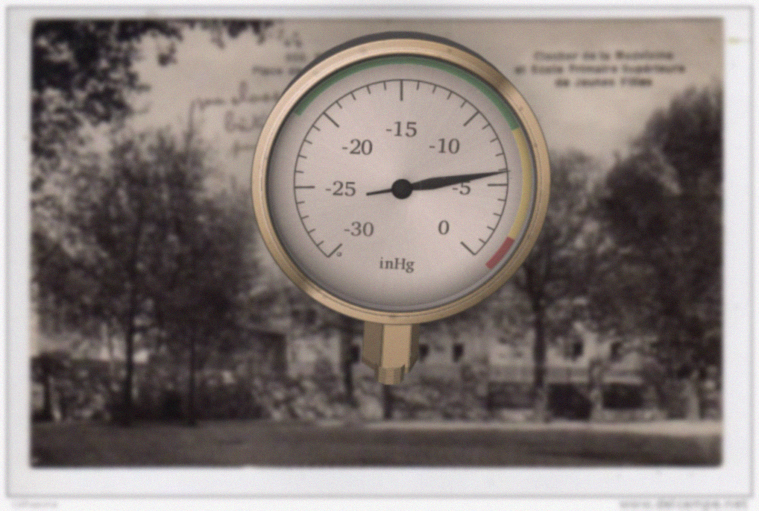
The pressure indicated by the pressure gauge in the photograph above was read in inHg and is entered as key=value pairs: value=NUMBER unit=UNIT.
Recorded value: value=-6 unit=inHg
